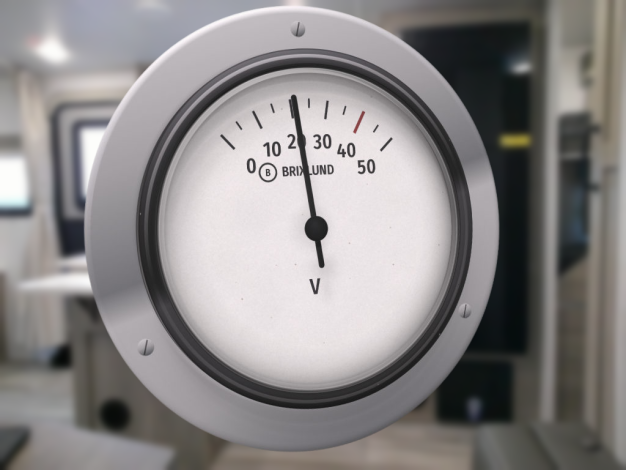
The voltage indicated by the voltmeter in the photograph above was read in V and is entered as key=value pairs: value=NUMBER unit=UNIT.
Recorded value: value=20 unit=V
